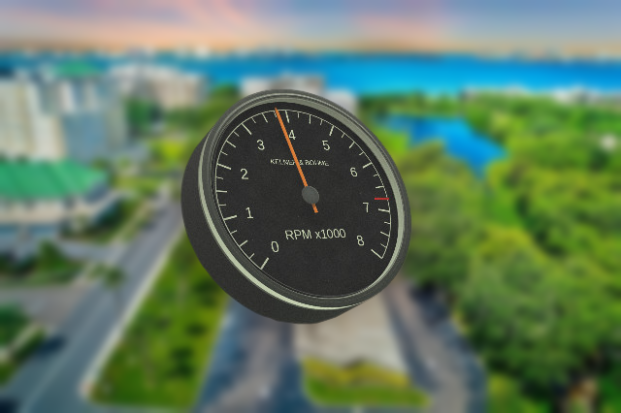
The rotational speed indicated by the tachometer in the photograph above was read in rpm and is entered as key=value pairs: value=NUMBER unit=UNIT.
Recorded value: value=3750 unit=rpm
